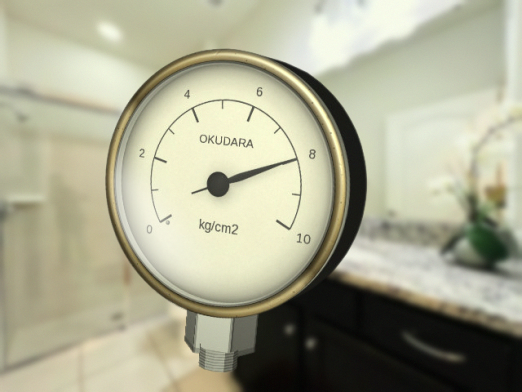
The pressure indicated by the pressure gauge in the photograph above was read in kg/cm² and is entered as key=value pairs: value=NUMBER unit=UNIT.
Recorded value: value=8 unit=kg/cm²
